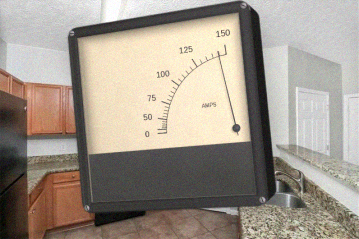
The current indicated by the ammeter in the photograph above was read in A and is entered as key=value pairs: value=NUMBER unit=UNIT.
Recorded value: value=145 unit=A
